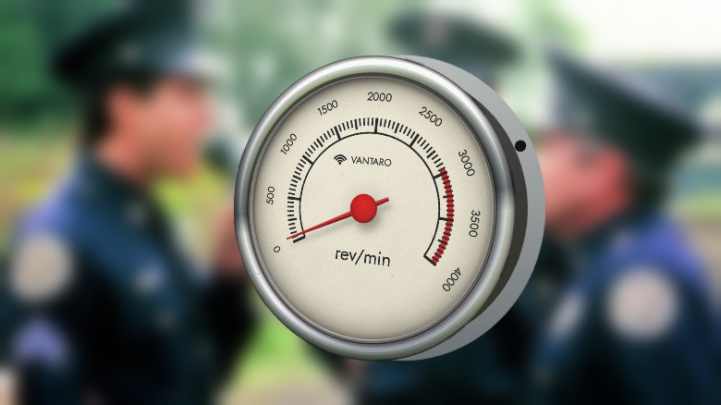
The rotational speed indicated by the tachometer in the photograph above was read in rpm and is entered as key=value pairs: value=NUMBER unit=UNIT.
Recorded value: value=50 unit=rpm
